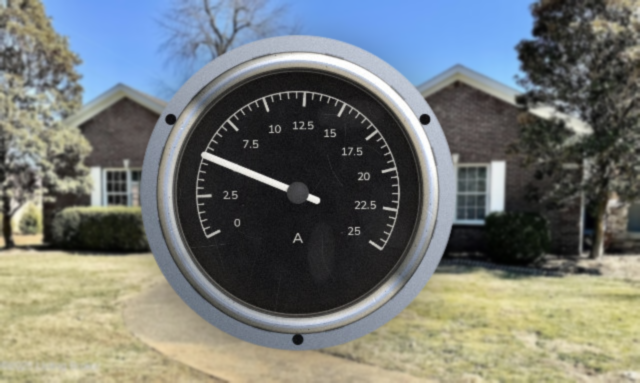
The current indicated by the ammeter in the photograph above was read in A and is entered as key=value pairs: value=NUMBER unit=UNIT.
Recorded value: value=5 unit=A
